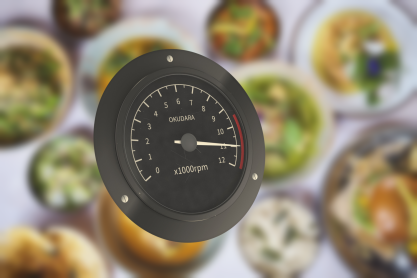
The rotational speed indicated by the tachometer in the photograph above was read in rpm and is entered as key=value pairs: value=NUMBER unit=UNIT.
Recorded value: value=11000 unit=rpm
